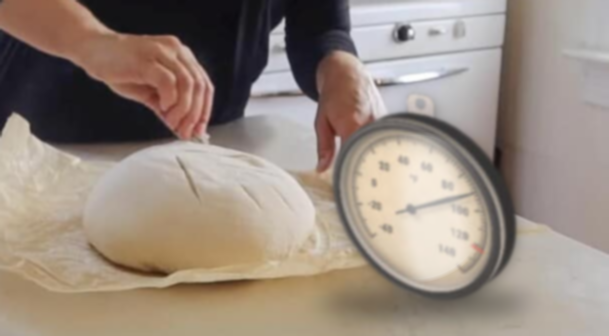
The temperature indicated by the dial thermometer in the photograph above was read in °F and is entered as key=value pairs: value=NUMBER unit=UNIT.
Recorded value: value=90 unit=°F
